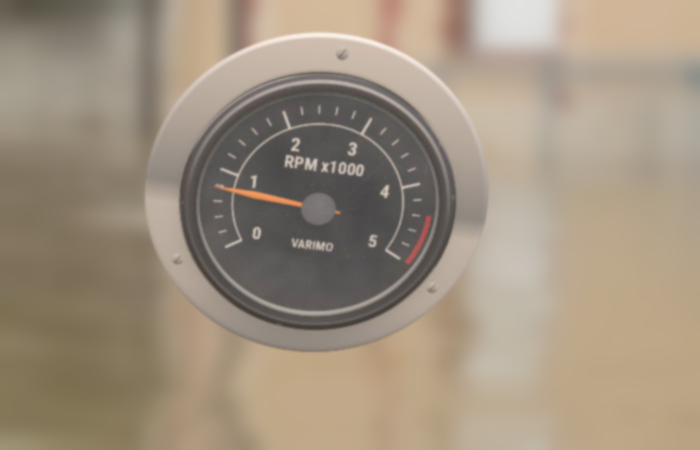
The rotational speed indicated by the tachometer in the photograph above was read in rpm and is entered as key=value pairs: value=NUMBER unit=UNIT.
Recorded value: value=800 unit=rpm
